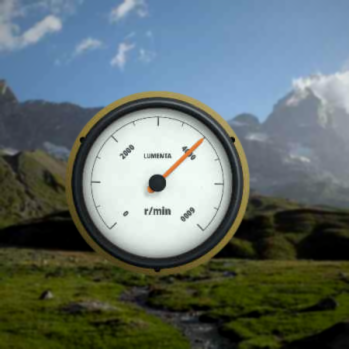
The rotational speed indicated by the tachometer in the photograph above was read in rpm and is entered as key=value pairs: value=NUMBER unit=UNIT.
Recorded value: value=4000 unit=rpm
